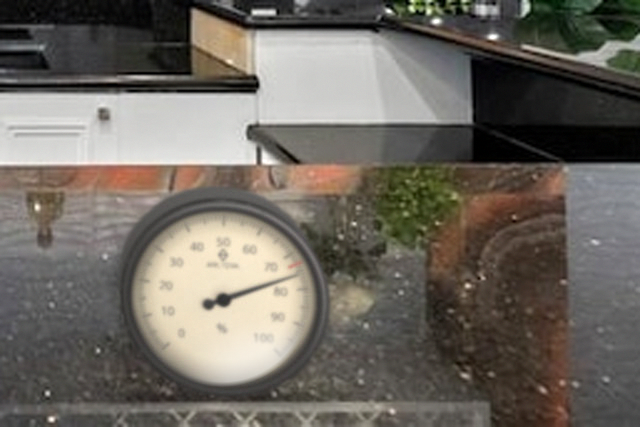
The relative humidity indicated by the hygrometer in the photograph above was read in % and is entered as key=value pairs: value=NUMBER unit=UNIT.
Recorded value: value=75 unit=%
